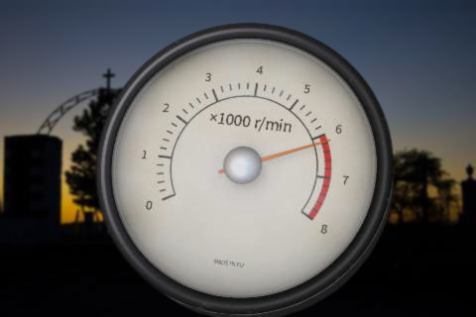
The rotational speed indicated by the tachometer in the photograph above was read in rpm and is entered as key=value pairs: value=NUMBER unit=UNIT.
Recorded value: value=6200 unit=rpm
